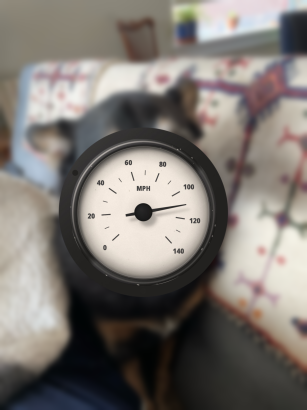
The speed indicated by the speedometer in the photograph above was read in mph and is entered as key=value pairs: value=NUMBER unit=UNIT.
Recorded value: value=110 unit=mph
